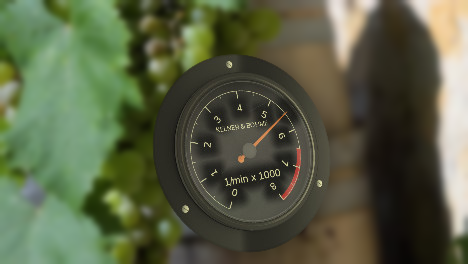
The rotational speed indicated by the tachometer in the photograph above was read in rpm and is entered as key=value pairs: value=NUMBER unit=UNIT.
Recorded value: value=5500 unit=rpm
